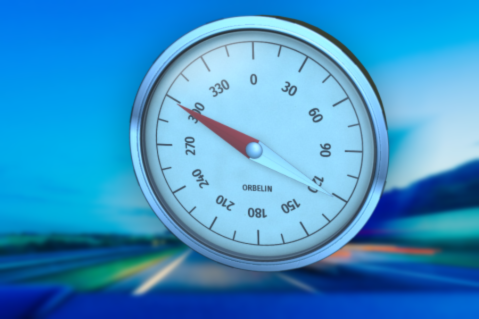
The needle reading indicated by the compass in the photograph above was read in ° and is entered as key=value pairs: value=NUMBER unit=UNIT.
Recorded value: value=300 unit=°
